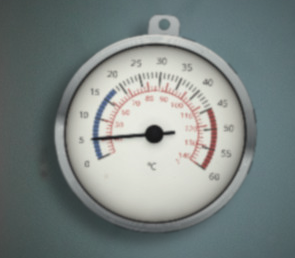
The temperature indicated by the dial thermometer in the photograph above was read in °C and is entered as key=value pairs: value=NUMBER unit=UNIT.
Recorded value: value=5 unit=°C
